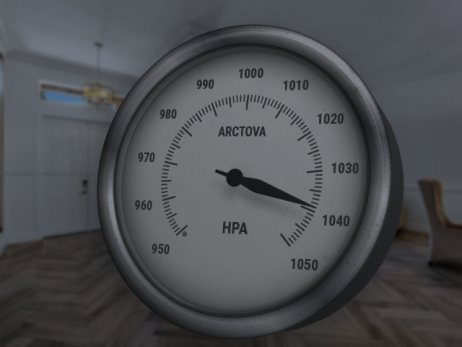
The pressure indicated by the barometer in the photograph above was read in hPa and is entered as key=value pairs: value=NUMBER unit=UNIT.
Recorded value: value=1039 unit=hPa
